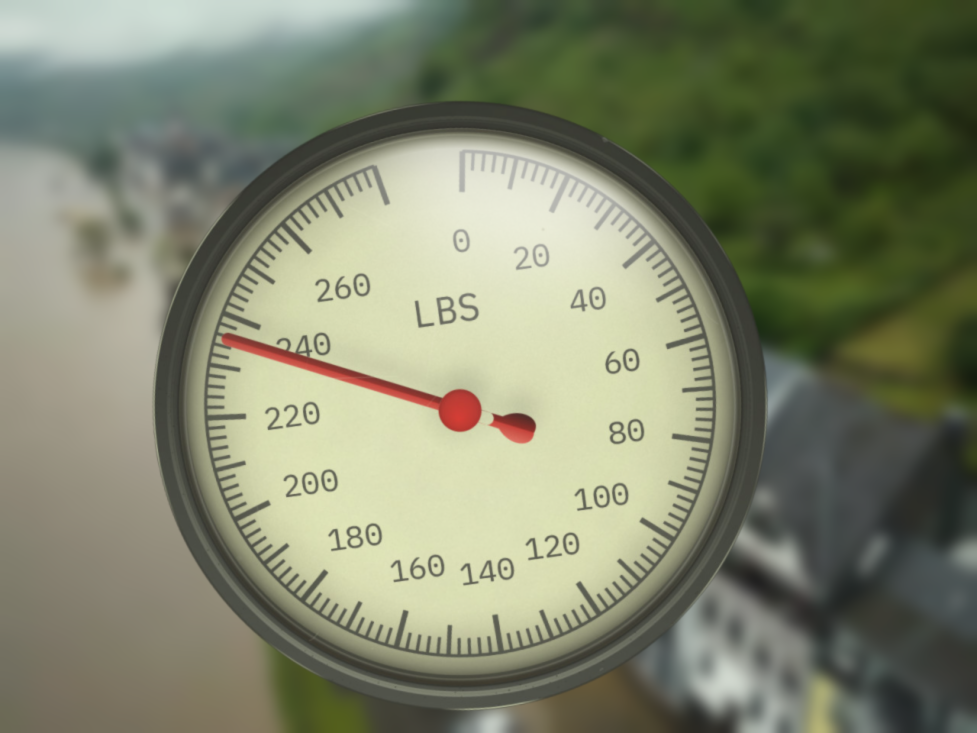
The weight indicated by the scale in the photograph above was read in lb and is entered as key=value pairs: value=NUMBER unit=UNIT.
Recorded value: value=236 unit=lb
